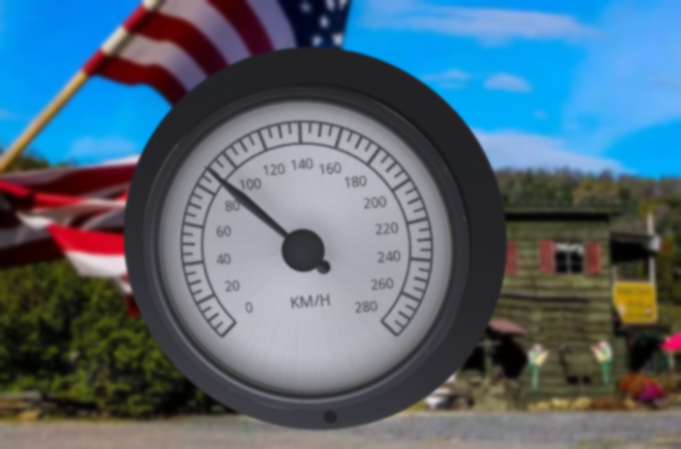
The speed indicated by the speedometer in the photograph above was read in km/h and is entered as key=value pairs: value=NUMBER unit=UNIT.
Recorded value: value=90 unit=km/h
